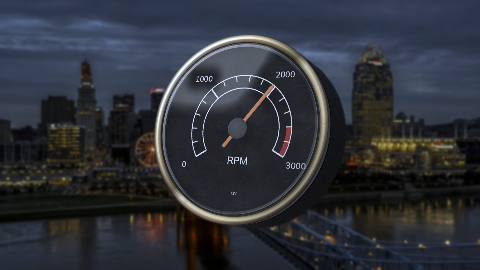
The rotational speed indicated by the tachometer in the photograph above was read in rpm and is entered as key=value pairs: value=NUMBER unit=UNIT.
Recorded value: value=2000 unit=rpm
